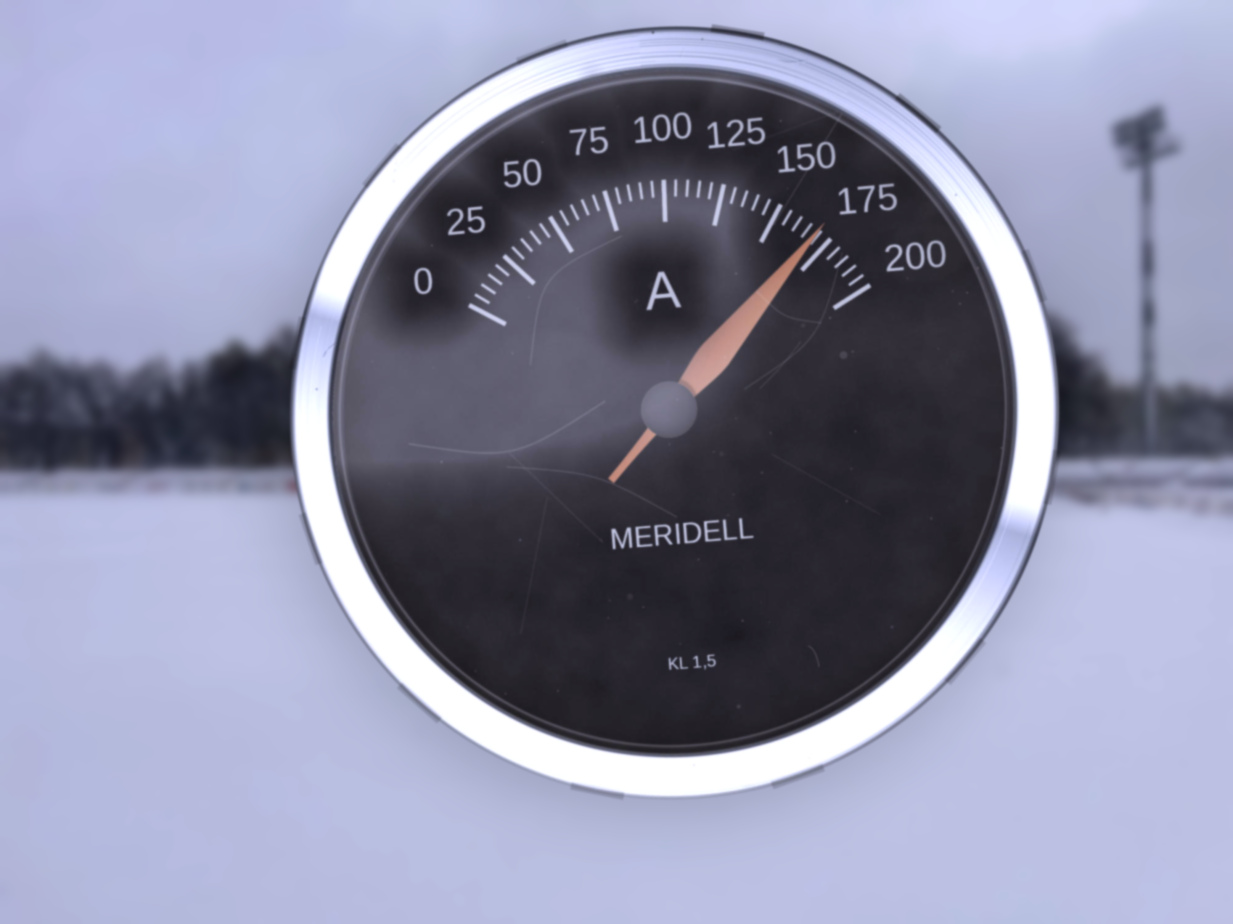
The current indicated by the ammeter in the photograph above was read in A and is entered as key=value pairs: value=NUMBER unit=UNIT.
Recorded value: value=170 unit=A
